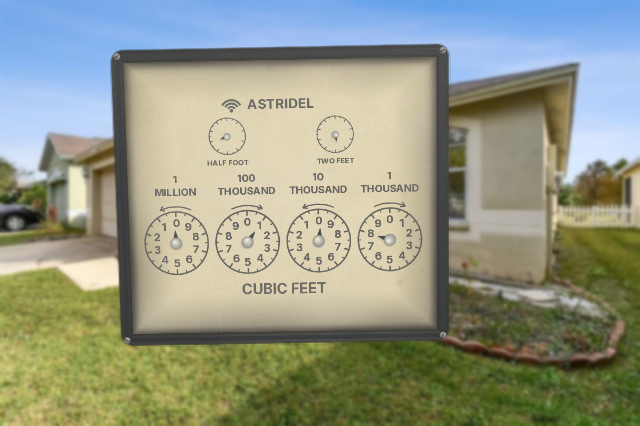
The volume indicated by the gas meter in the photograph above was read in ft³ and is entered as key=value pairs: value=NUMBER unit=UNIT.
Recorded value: value=9800 unit=ft³
